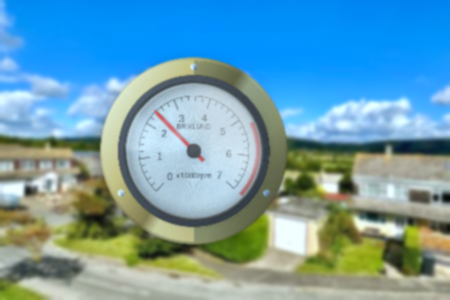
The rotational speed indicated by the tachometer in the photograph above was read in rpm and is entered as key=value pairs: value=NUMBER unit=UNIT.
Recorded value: value=2400 unit=rpm
